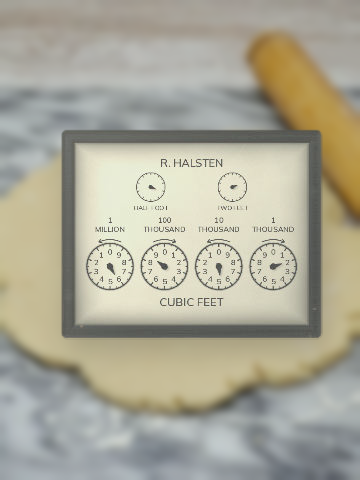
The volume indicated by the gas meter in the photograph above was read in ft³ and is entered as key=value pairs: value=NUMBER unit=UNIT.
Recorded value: value=585200 unit=ft³
